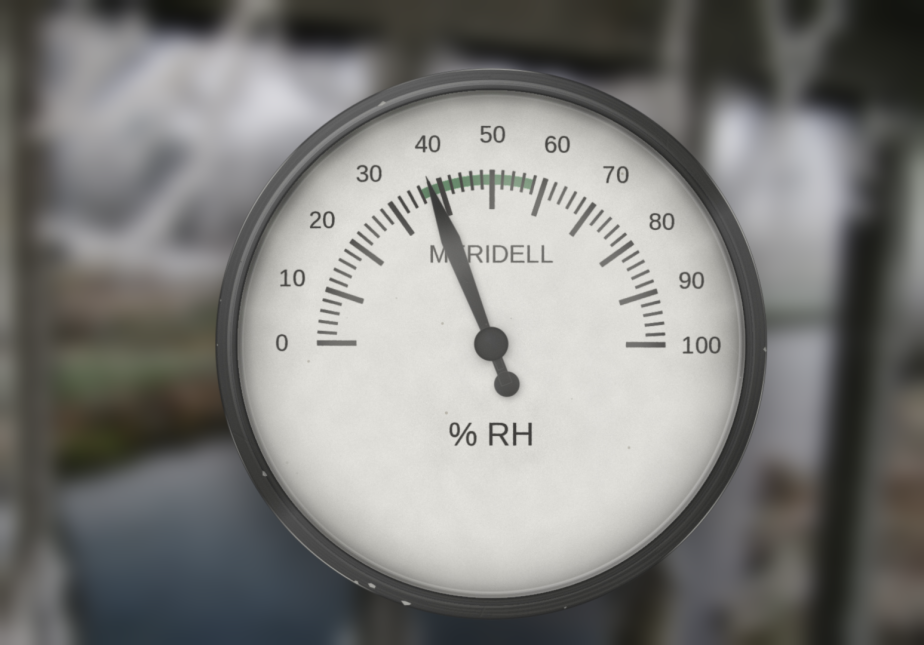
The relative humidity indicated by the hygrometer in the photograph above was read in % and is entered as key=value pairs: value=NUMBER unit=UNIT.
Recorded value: value=38 unit=%
